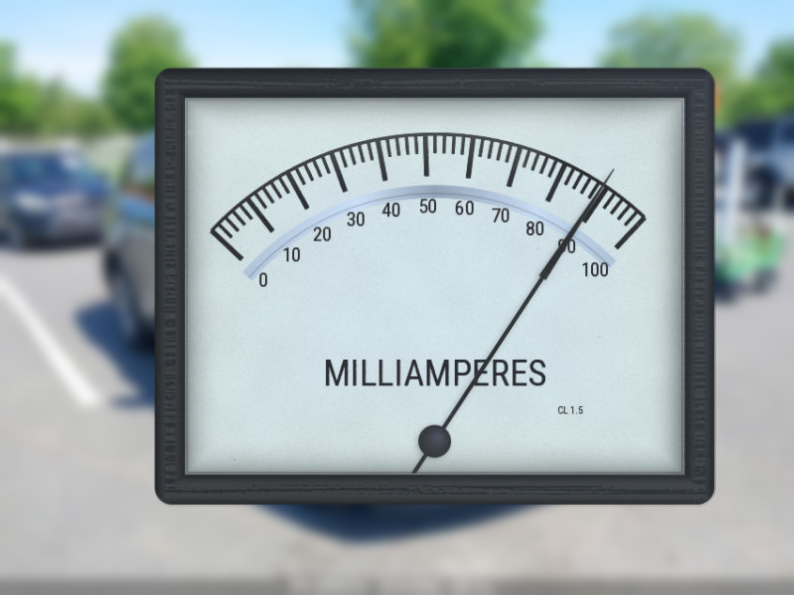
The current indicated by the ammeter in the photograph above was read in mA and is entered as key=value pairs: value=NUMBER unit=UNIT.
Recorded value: value=89 unit=mA
